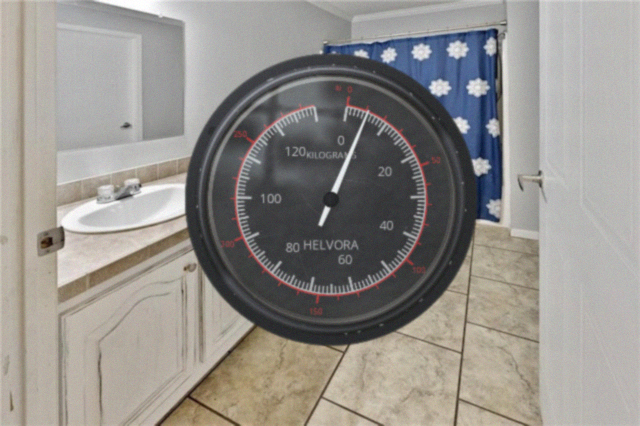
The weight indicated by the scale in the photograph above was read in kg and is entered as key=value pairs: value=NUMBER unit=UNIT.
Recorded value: value=5 unit=kg
